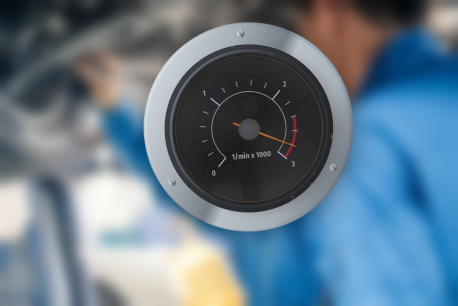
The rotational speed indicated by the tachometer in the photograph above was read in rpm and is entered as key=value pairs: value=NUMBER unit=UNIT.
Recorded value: value=2800 unit=rpm
